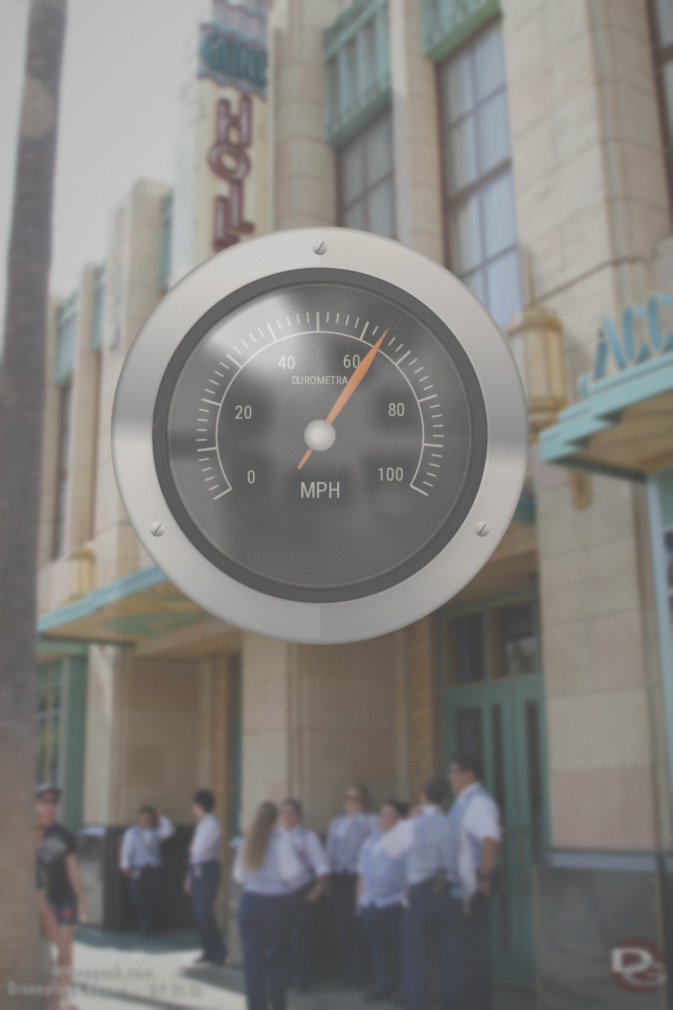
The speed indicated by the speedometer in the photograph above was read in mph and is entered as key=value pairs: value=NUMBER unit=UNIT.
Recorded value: value=64 unit=mph
